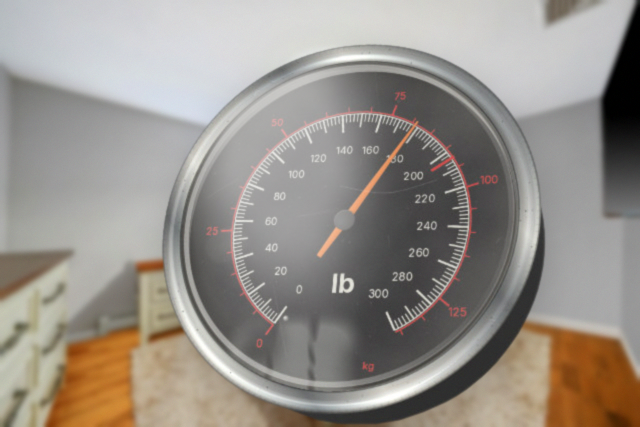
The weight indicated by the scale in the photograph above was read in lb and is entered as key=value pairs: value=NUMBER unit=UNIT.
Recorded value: value=180 unit=lb
